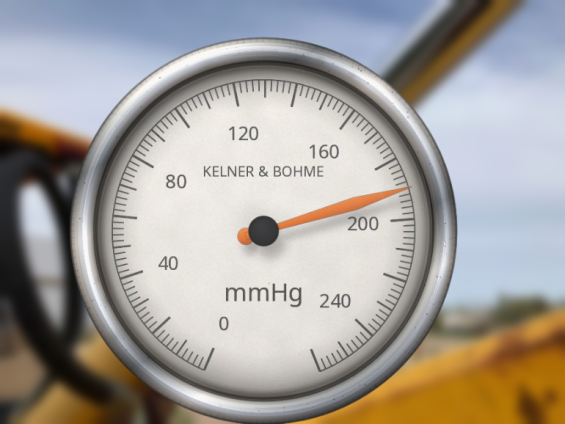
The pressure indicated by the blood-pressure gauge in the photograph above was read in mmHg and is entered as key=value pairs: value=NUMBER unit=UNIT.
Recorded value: value=190 unit=mmHg
